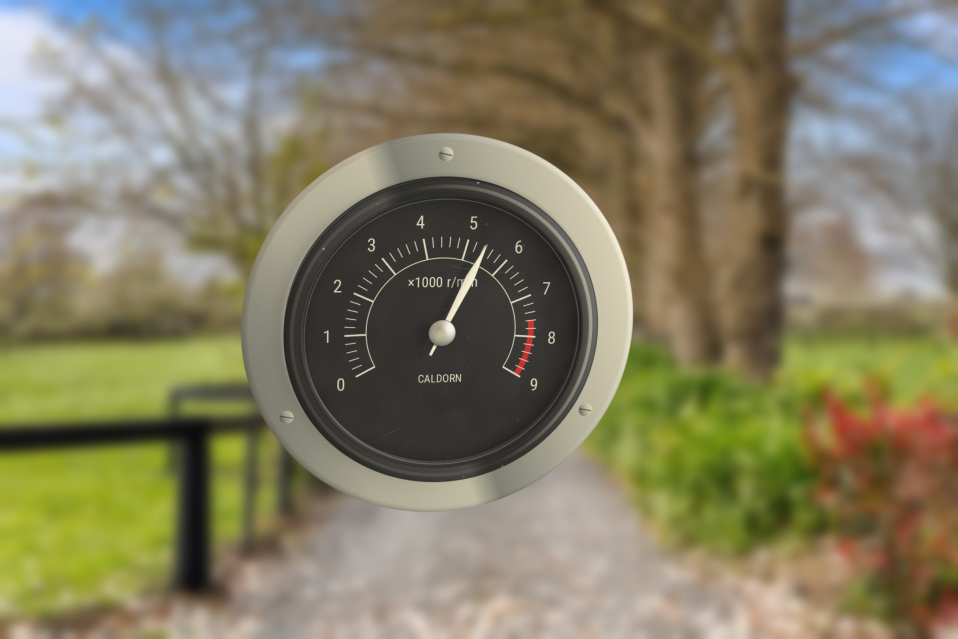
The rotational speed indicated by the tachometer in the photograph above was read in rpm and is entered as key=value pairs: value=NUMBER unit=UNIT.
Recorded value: value=5400 unit=rpm
